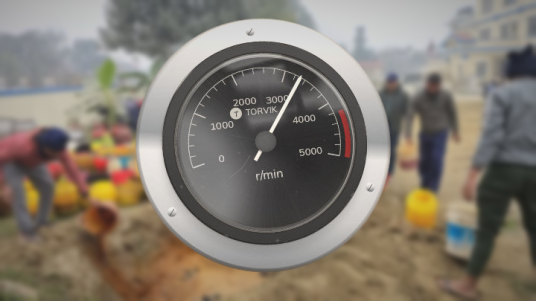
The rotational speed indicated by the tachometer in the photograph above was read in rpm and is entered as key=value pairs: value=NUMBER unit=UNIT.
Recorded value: value=3300 unit=rpm
